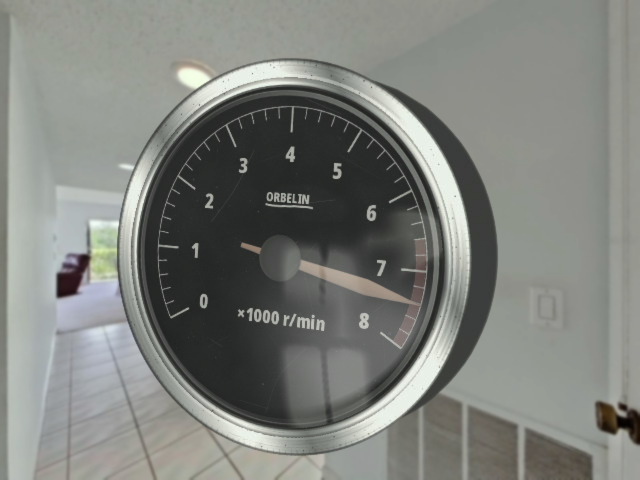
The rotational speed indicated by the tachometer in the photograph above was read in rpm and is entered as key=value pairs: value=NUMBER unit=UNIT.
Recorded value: value=7400 unit=rpm
